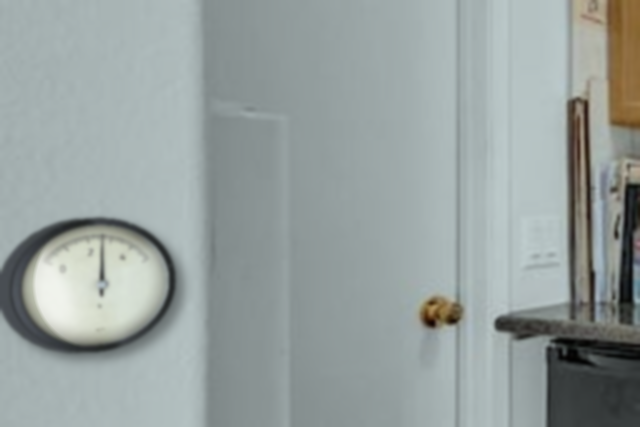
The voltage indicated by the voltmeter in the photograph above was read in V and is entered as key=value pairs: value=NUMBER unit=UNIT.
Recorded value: value=2.5 unit=V
